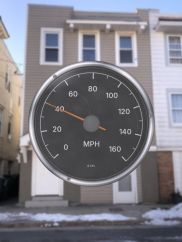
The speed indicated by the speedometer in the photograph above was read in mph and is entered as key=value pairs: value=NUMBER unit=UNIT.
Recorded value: value=40 unit=mph
